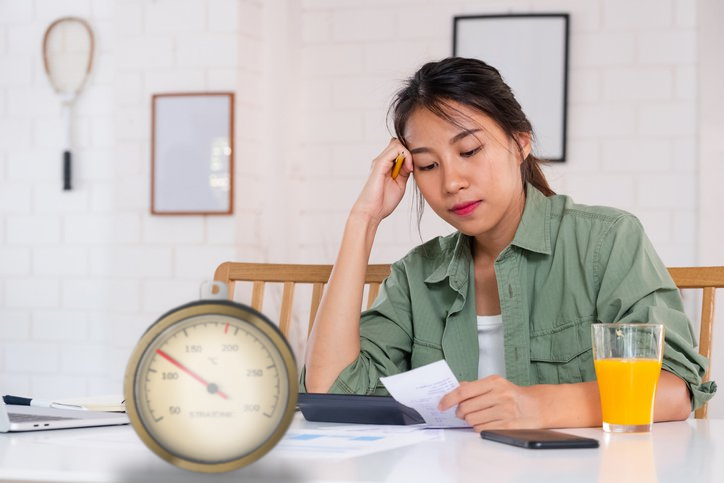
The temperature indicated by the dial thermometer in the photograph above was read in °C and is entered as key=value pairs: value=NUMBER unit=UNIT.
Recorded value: value=120 unit=°C
